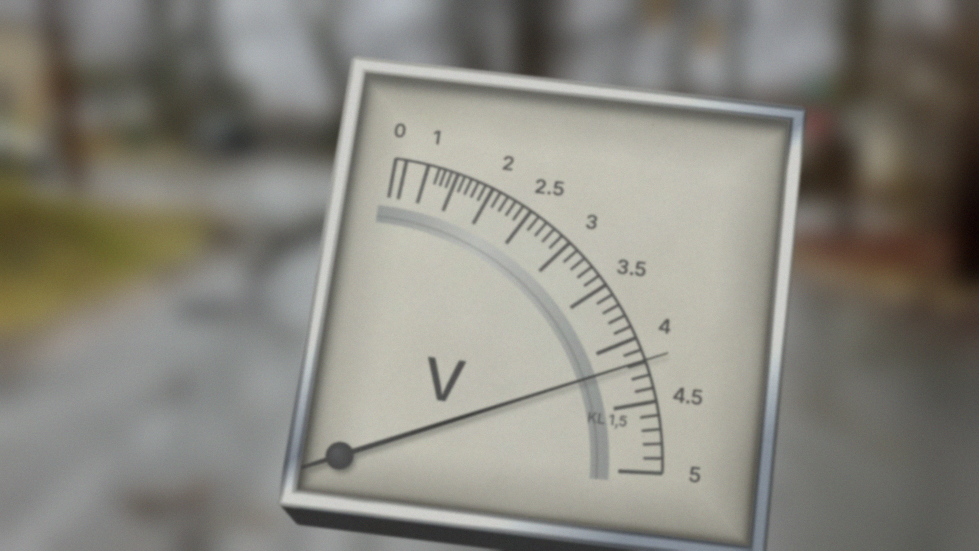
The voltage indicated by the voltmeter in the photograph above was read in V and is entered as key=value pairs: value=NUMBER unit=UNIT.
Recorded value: value=4.2 unit=V
